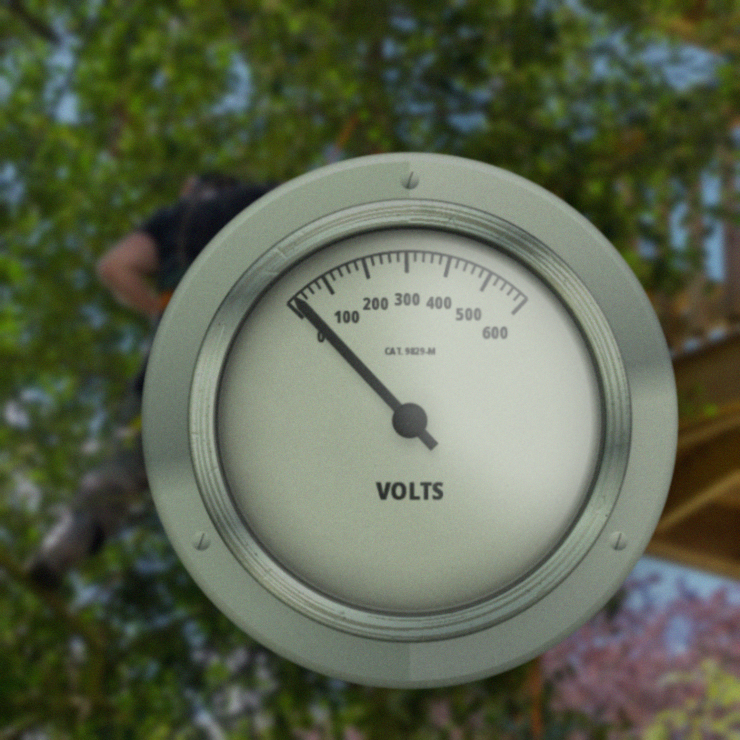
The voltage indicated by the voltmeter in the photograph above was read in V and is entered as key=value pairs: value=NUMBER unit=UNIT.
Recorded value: value=20 unit=V
